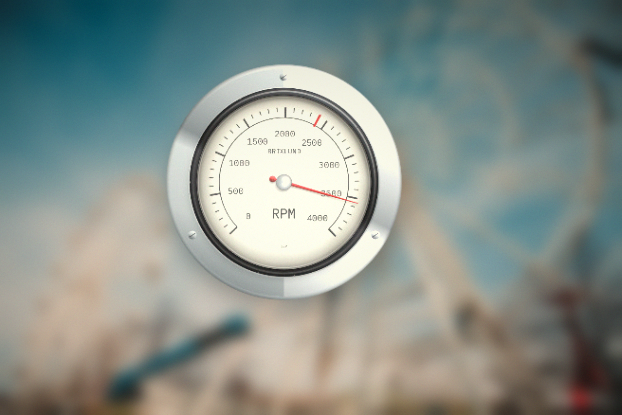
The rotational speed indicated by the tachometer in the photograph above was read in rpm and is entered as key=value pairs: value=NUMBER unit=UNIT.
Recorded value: value=3550 unit=rpm
